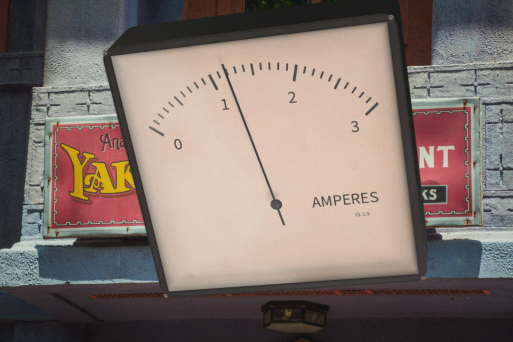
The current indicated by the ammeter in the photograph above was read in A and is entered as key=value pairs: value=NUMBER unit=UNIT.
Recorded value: value=1.2 unit=A
